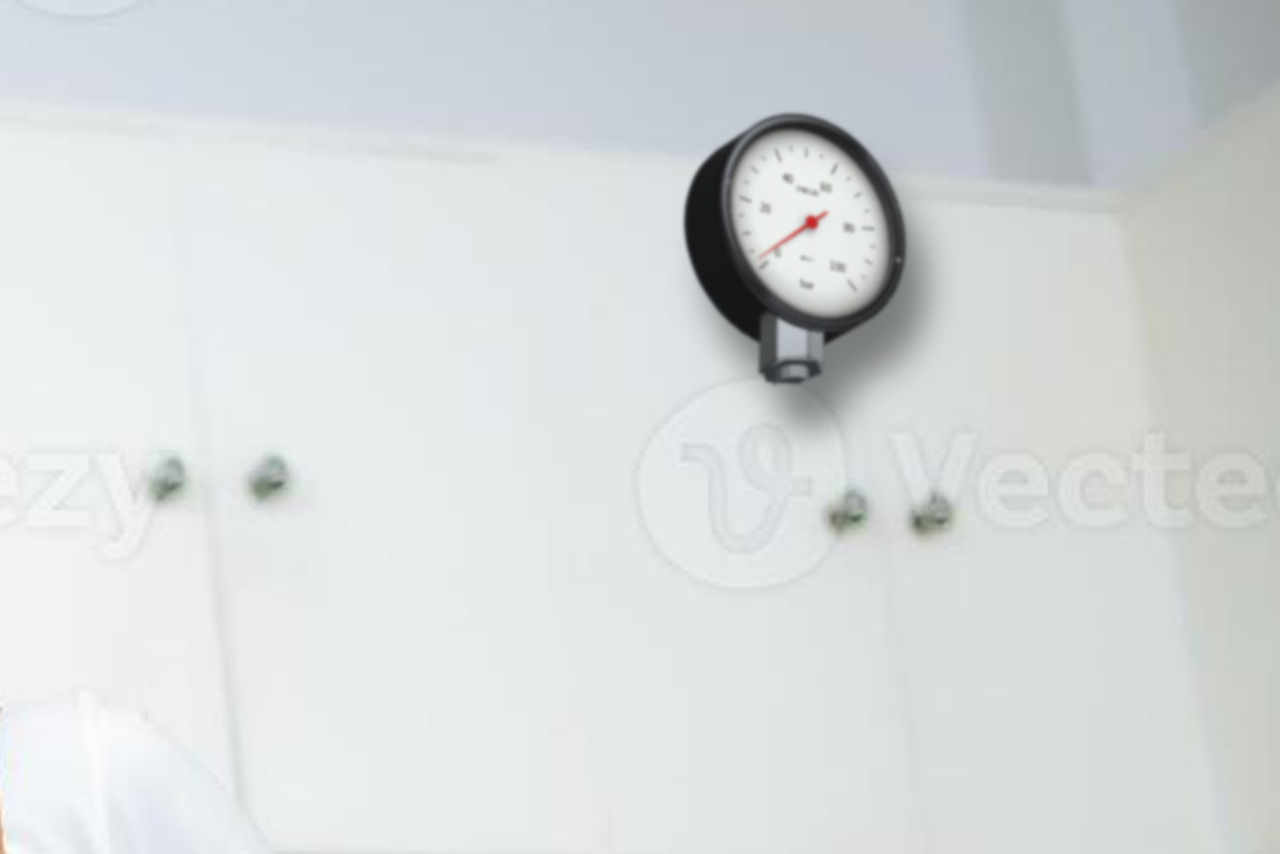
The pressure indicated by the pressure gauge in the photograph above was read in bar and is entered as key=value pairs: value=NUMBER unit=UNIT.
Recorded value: value=2.5 unit=bar
